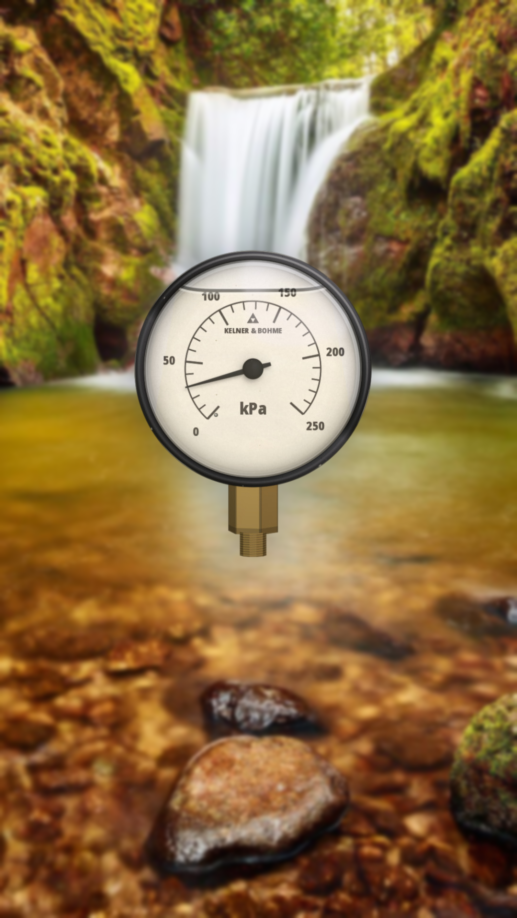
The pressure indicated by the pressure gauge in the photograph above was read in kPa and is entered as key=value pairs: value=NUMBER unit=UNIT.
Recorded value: value=30 unit=kPa
